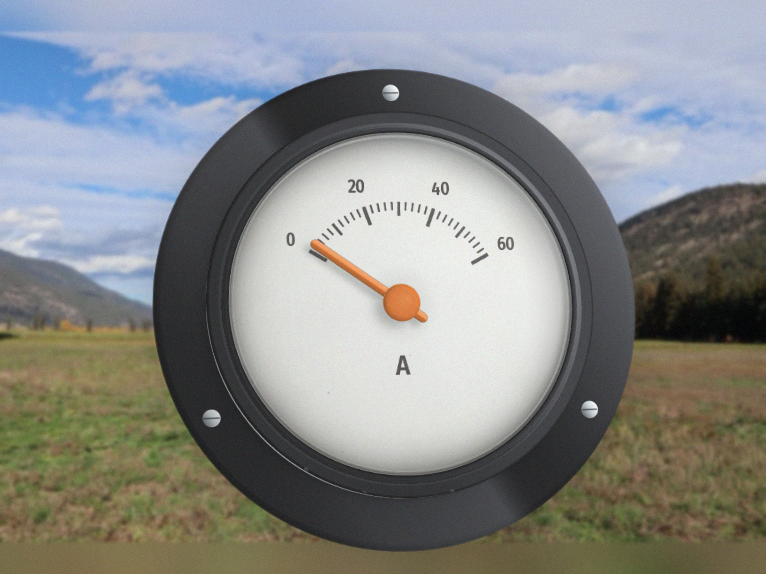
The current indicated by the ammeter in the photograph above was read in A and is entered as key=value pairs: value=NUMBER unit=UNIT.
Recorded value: value=2 unit=A
